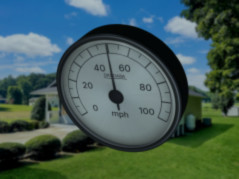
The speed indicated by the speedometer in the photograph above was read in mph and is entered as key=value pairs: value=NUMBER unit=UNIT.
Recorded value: value=50 unit=mph
